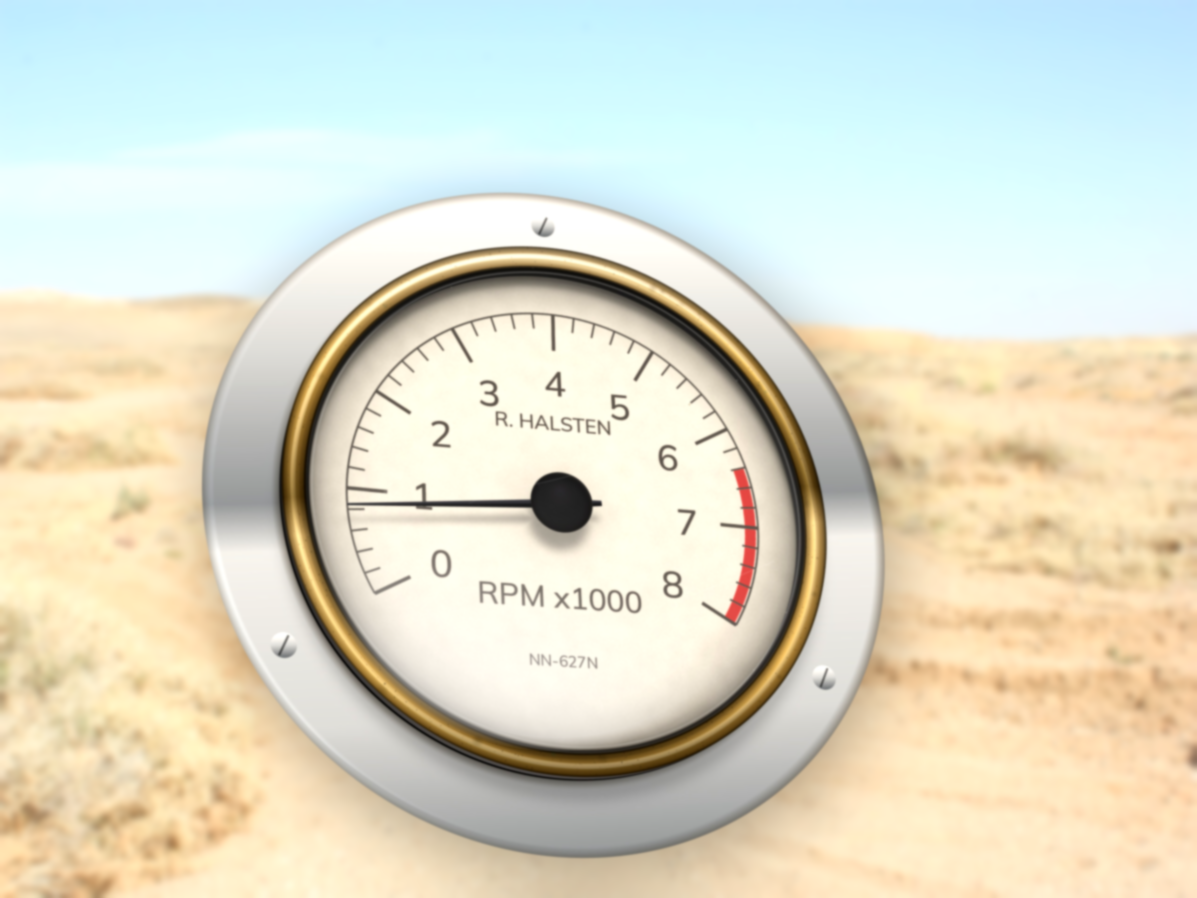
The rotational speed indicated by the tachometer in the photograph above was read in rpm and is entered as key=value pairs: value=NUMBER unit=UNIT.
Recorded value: value=800 unit=rpm
